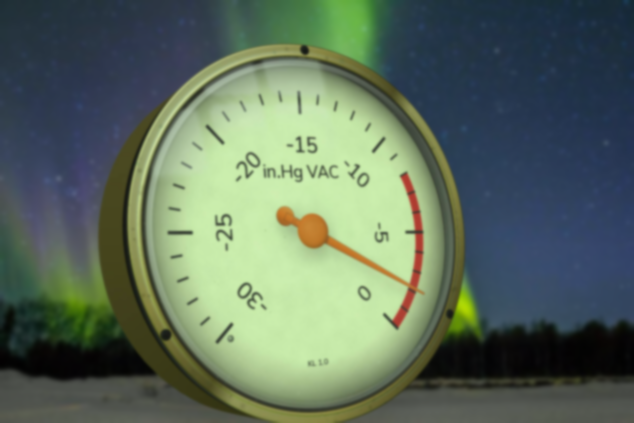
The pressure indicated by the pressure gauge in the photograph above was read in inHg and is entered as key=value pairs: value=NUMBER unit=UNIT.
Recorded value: value=-2 unit=inHg
